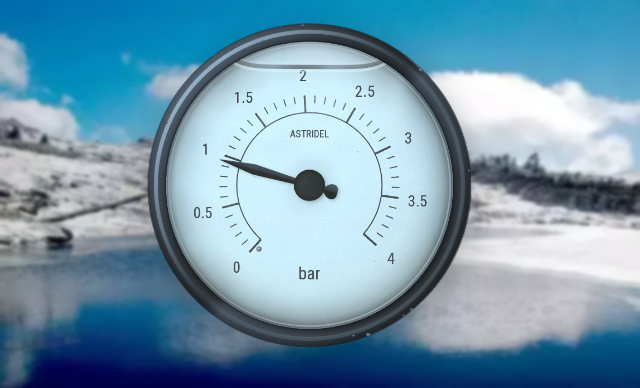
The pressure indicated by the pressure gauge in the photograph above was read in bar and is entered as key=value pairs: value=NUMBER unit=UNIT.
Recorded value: value=0.95 unit=bar
